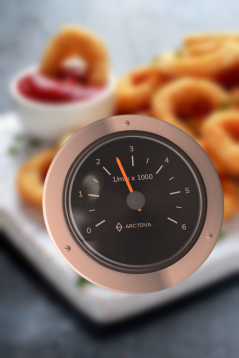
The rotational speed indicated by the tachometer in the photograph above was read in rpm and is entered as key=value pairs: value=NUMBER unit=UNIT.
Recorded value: value=2500 unit=rpm
